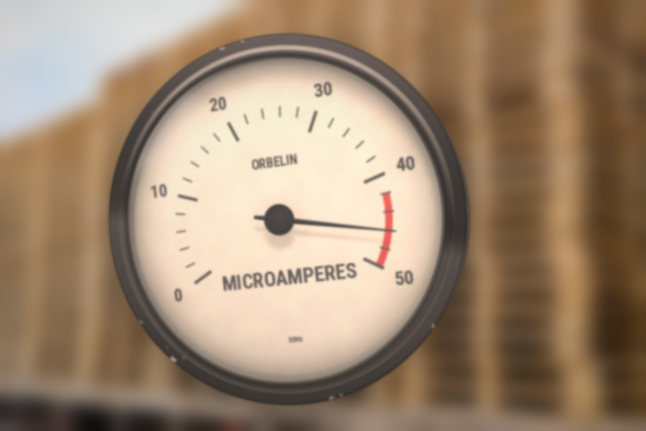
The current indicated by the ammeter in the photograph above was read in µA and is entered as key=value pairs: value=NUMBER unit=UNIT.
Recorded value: value=46 unit=µA
